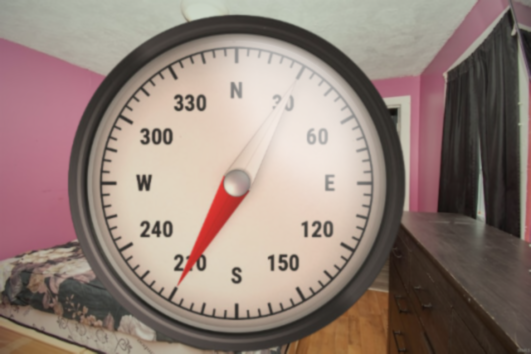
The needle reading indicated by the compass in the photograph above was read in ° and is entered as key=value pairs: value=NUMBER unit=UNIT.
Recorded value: value=210 unit=°
